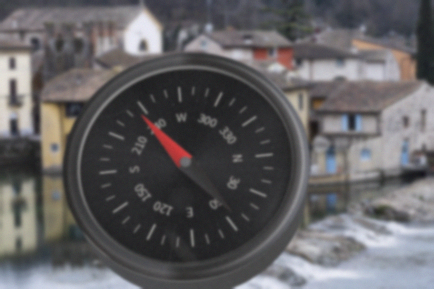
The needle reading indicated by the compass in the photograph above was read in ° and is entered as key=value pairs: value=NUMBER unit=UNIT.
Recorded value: value=235 unit=°
